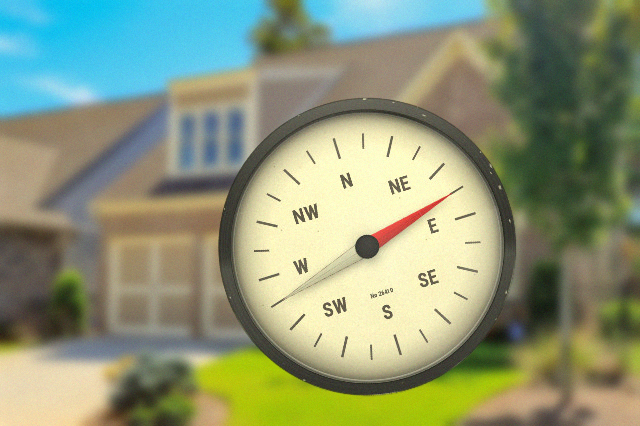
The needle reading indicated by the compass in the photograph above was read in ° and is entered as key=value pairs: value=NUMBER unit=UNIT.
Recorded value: value=75 unit=°
